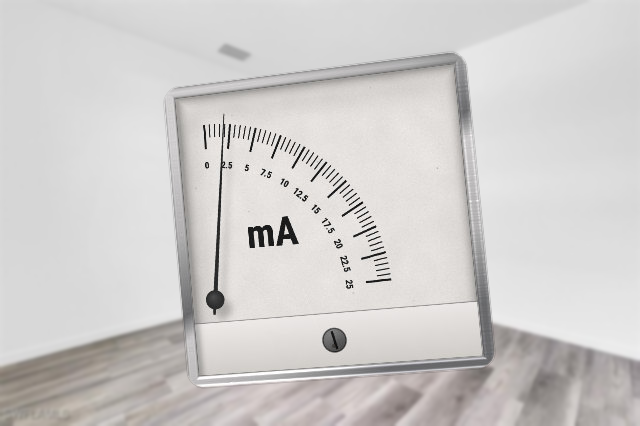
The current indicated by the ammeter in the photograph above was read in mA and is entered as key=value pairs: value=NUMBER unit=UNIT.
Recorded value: value=2 unit=mA
